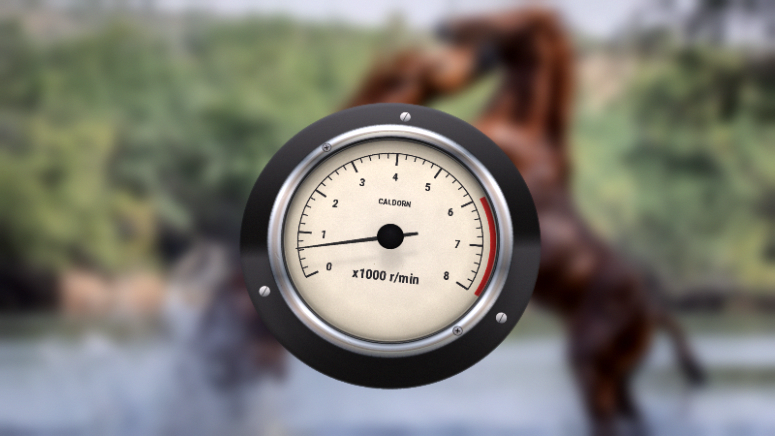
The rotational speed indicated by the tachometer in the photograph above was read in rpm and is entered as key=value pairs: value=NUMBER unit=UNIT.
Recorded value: value=600 unit=rpm
